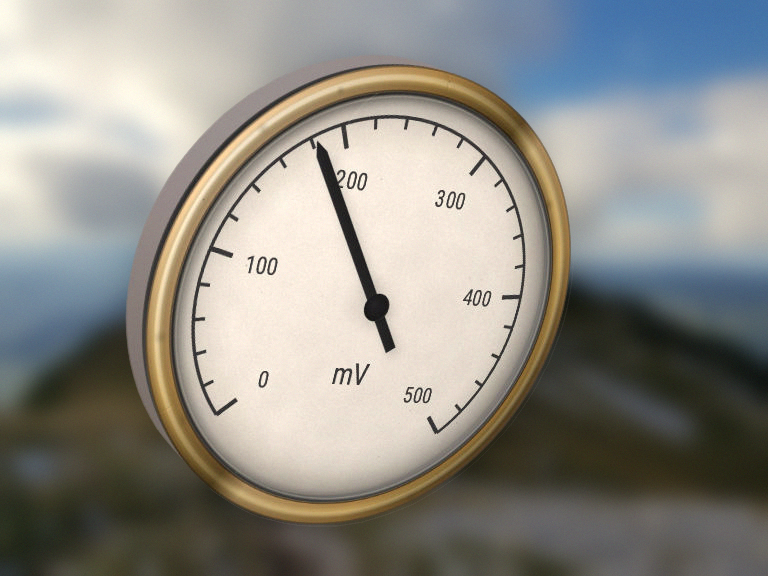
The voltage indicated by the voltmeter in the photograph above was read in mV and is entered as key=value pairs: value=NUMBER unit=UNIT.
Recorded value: value=180 unit=mV
